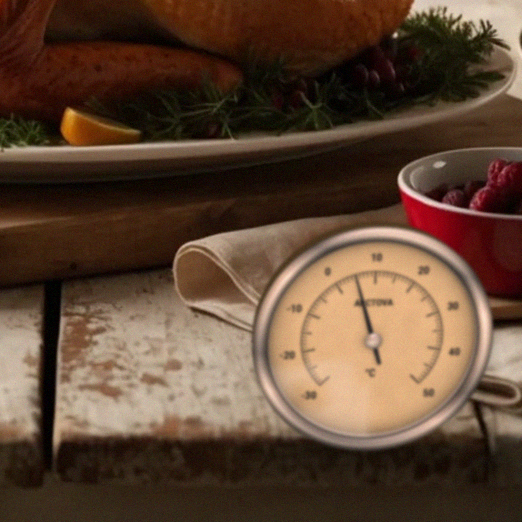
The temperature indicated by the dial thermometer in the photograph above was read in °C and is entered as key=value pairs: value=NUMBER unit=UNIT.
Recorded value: value=5 unit=°C
